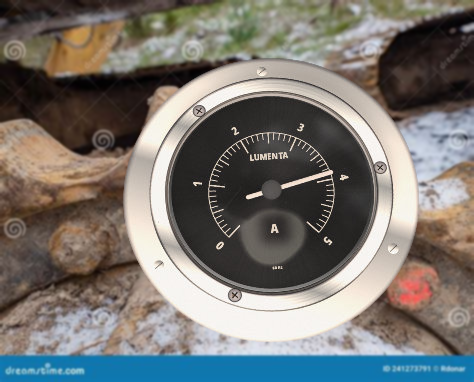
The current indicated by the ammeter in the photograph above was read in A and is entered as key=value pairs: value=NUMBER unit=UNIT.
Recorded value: value=3.9 unit=A
